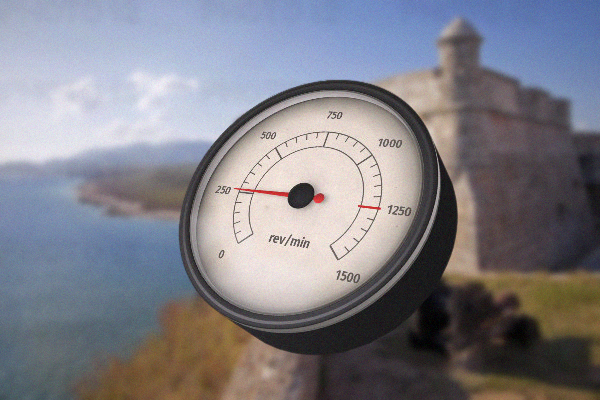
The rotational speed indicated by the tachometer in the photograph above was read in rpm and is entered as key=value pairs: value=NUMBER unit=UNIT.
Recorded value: value=250 unit=rpm
